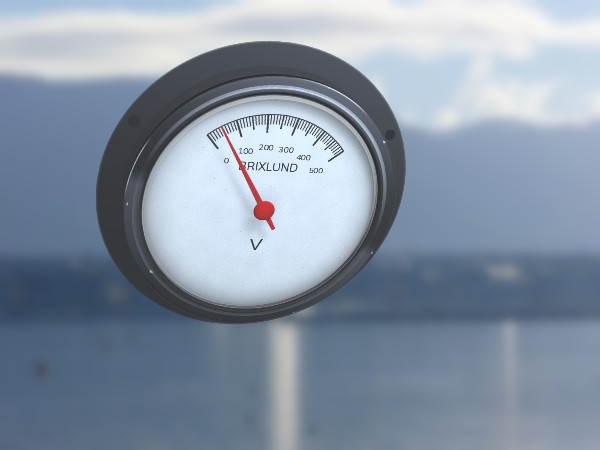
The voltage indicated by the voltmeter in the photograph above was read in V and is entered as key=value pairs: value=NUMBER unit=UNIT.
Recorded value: value=50 unit=V
